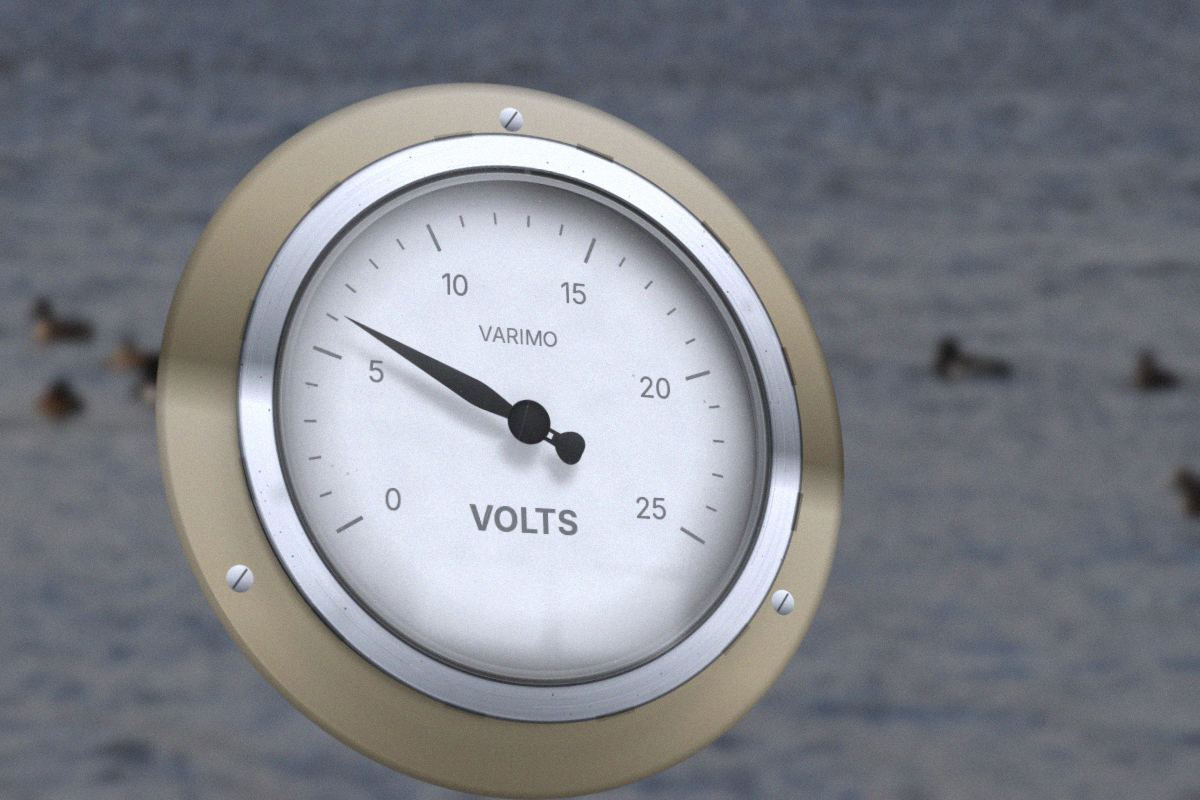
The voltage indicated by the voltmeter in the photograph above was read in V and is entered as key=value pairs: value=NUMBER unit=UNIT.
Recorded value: value=6 unit=V
